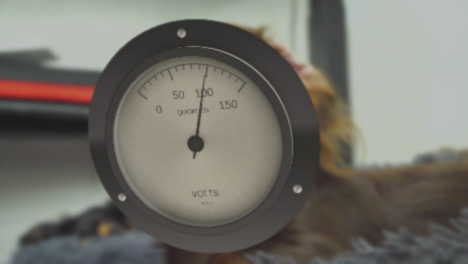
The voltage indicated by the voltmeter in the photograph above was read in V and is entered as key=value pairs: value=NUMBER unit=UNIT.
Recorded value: value=100 unit=V
